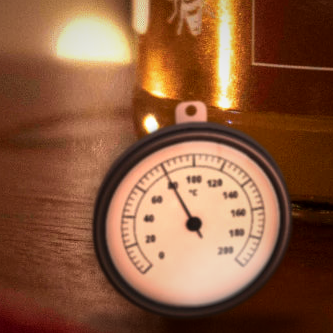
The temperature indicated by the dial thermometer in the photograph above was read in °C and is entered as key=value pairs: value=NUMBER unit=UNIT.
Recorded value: value=80 unit=°C
